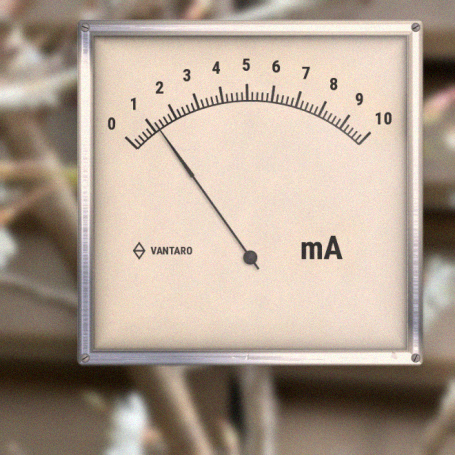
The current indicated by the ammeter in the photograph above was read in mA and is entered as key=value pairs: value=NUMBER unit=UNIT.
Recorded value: value=1.2 unit=mA
